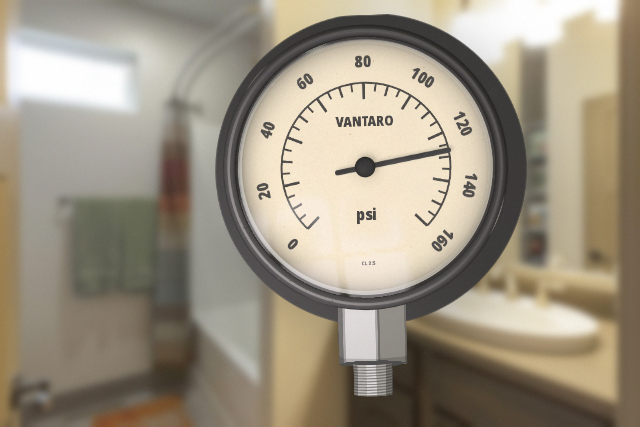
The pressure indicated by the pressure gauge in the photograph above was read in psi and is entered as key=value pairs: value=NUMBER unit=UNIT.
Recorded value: value=127.5 unit=psi
